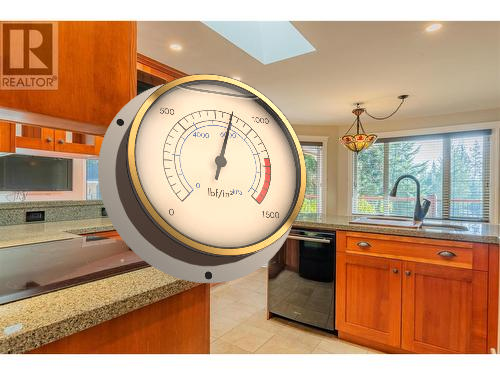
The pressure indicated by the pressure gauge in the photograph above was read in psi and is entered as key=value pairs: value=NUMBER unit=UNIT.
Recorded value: value=850 unit=psi
